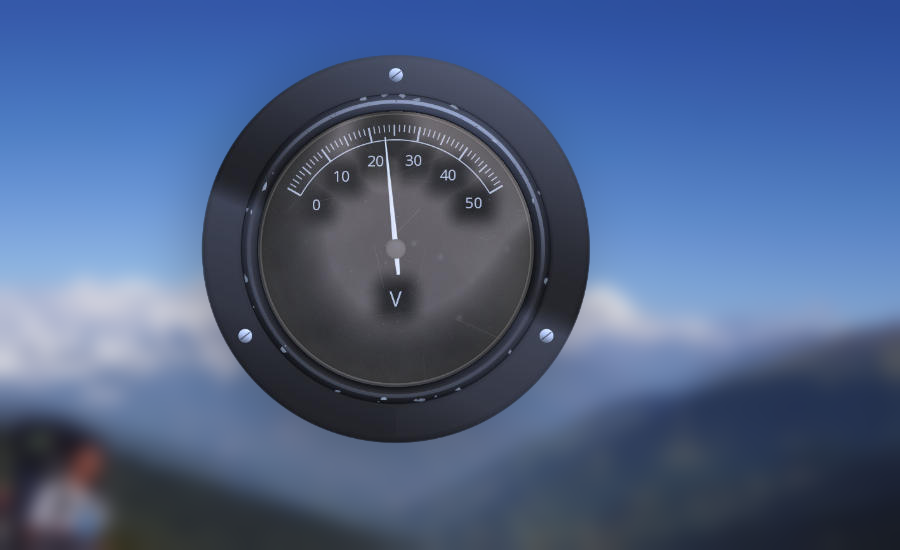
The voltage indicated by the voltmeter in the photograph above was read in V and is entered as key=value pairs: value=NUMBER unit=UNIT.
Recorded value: value=23 unit=V
